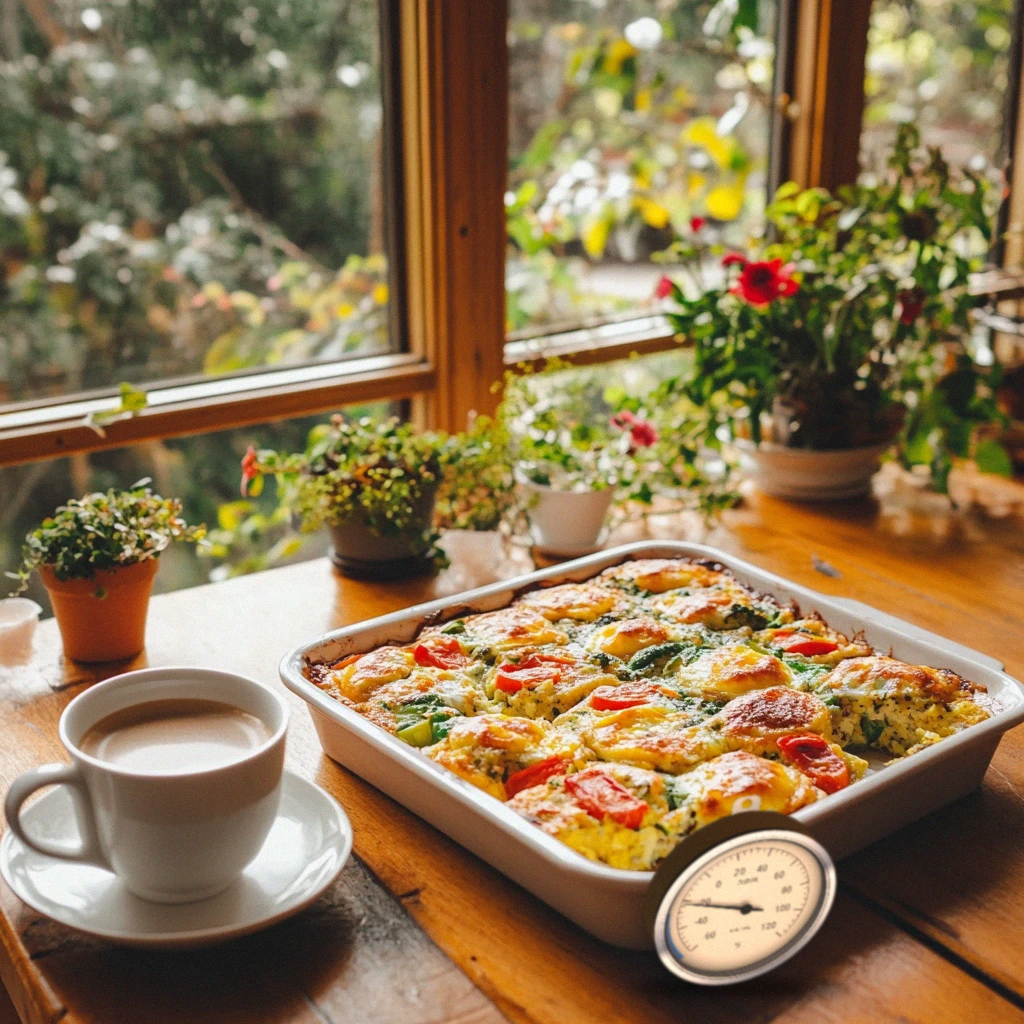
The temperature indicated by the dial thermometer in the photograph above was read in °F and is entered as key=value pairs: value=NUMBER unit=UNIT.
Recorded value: value=-20 unit=°F
